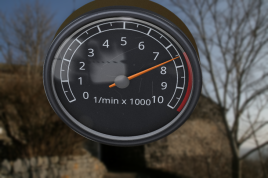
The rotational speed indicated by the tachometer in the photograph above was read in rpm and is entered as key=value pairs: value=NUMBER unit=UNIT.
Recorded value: value=7500 unit=rpm
